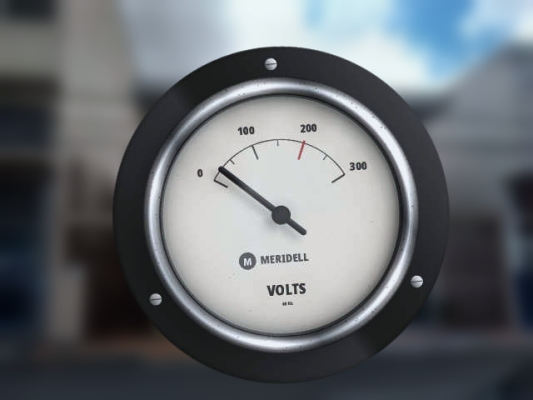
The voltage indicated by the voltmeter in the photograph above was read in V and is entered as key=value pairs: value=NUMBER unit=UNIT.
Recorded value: value=25 unit=V
